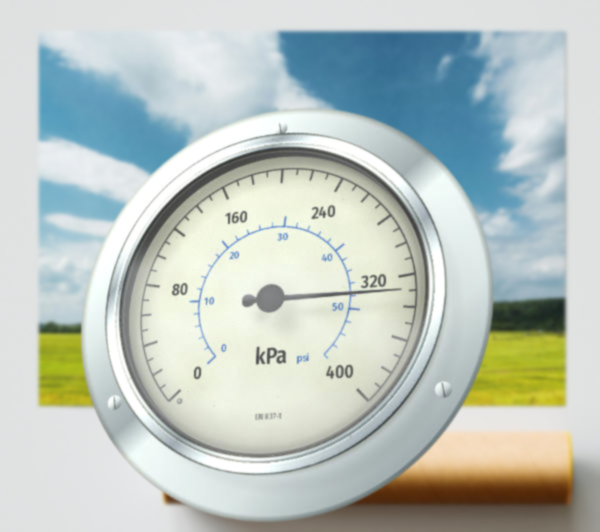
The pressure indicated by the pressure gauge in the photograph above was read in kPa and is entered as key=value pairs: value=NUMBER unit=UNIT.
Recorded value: value=330 unit=kPa
